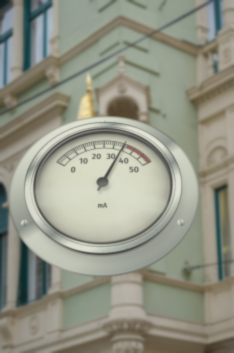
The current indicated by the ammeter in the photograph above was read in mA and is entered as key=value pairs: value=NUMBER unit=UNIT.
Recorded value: value=35 unit=mA
